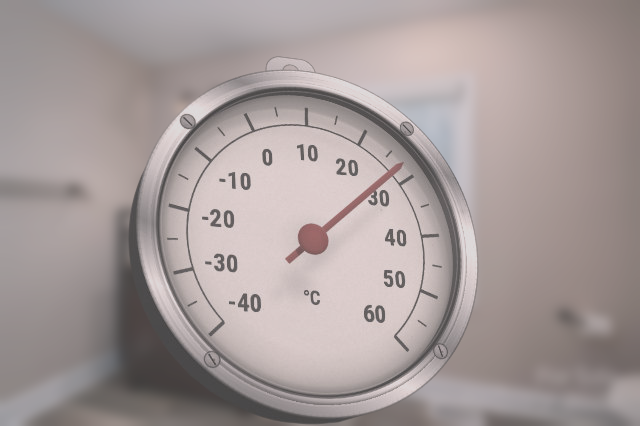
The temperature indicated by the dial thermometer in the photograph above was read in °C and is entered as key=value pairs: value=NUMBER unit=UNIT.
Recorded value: value=27.5 unit=°C
